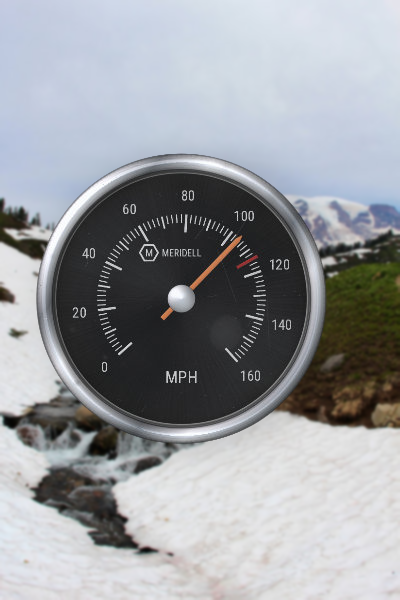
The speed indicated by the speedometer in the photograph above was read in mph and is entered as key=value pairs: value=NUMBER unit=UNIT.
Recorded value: value=104 unit=mph
